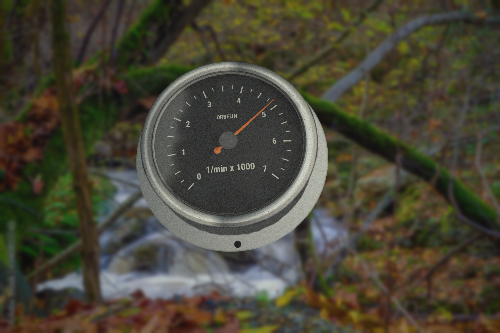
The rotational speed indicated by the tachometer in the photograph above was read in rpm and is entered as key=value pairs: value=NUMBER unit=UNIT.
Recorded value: value=4875 unit=rpm
